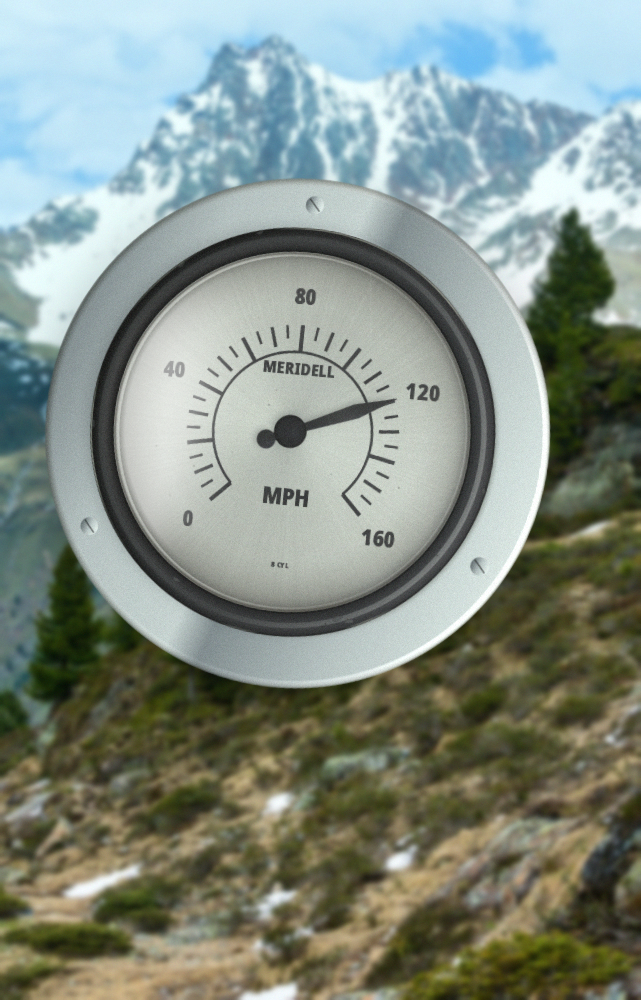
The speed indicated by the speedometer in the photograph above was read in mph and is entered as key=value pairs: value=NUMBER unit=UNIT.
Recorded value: value=120 unit=mph
